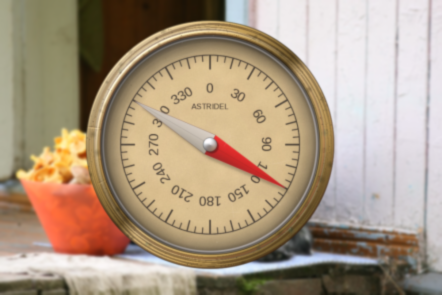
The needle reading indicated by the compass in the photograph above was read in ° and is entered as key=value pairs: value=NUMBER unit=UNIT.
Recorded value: value=120 unit=°
